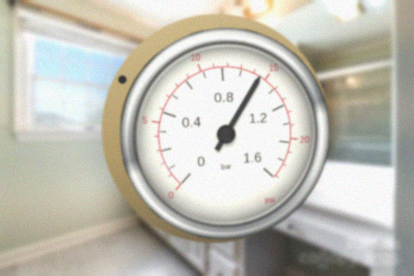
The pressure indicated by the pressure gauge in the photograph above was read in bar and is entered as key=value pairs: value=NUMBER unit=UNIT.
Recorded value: value=1 unit=bar
